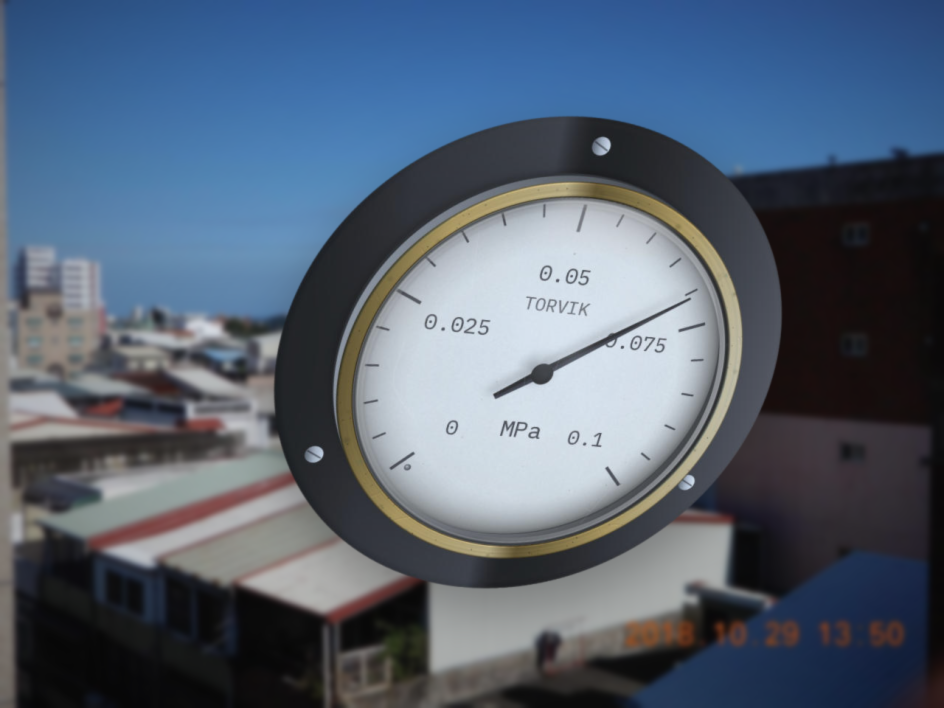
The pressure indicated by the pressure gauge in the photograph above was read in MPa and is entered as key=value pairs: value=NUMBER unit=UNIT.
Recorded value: value=0.07 unit=MPa
